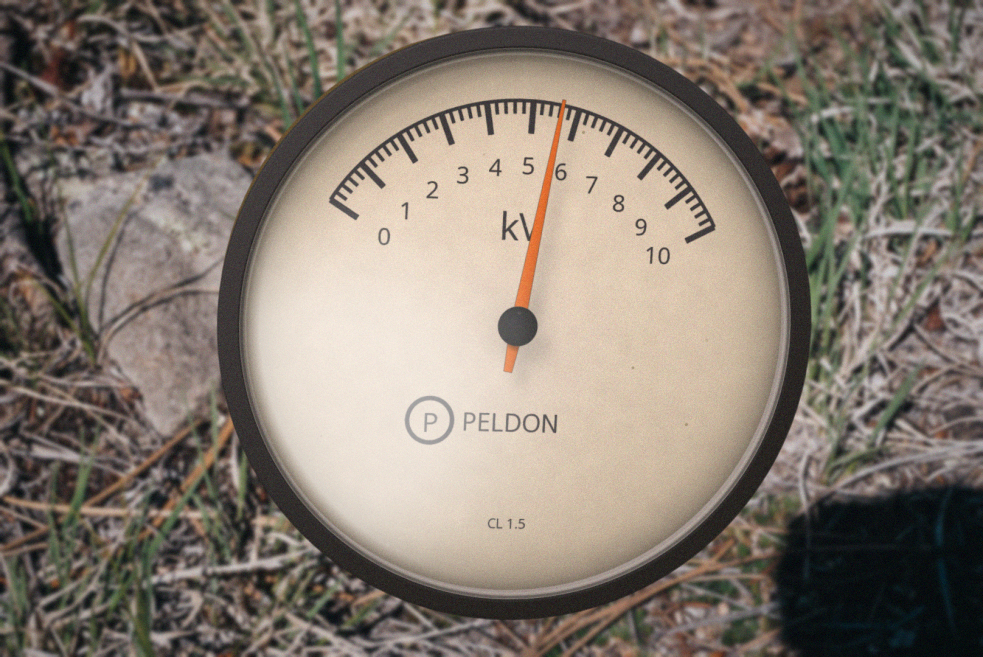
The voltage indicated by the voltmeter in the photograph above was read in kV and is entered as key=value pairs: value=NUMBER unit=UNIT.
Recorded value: value=5.6 unit=kV
